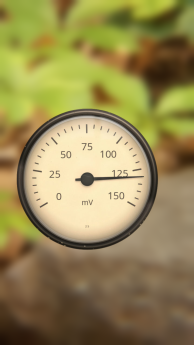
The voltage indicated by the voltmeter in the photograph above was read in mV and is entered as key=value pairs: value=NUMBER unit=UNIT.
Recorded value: value=130 unit=mV
